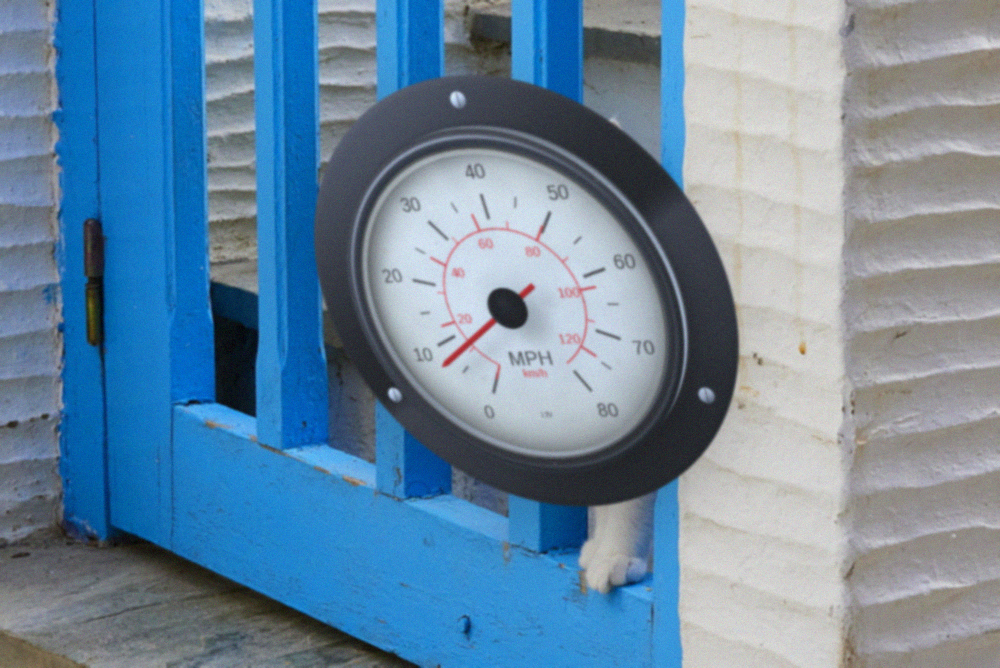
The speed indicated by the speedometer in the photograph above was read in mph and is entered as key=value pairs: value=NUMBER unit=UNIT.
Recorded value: value=7.5 unit=mph
